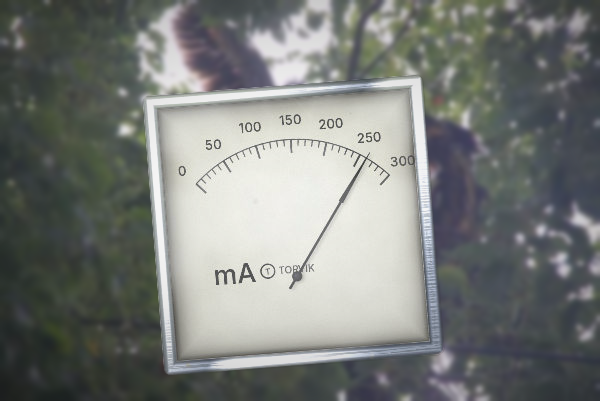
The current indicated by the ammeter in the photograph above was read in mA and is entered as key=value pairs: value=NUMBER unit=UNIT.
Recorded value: value=260 unit=mA
